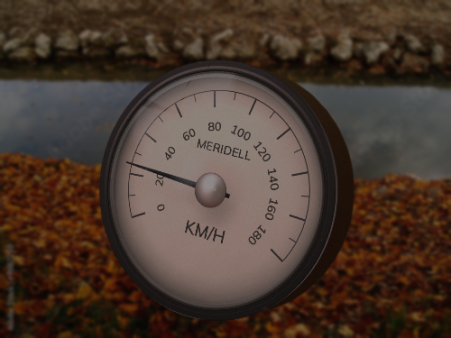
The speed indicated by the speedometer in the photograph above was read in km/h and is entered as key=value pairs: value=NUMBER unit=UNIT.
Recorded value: value=25 unit=km/h
